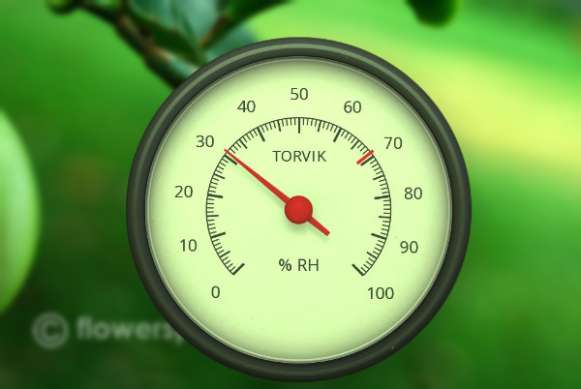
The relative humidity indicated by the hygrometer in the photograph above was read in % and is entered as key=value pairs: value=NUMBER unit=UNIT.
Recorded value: value=31 unit=%
